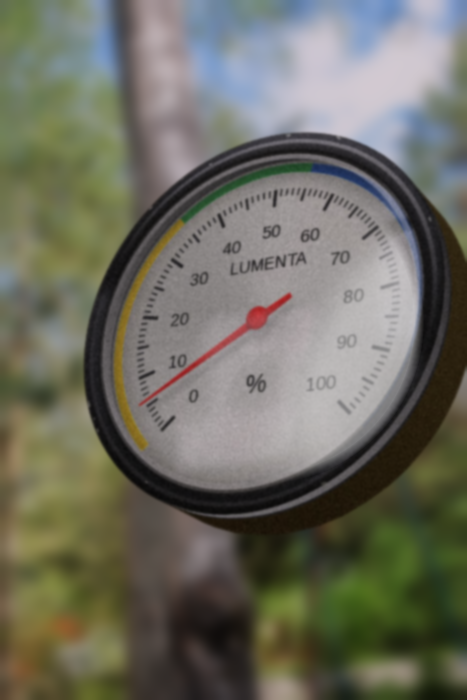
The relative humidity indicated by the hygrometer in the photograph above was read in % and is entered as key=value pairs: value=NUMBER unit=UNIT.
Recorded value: value=5 unit=%
